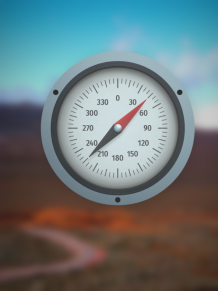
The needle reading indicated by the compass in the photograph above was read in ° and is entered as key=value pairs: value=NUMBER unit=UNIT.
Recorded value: value=45 unit=°
